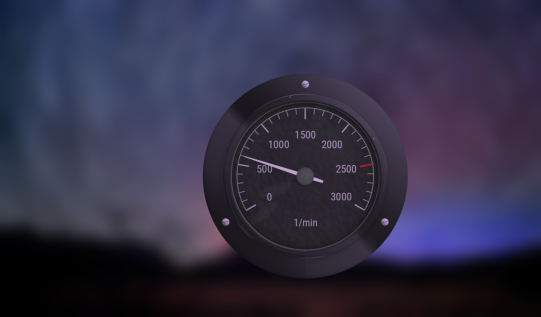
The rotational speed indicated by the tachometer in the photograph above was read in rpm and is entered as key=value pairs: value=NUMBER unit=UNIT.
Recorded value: value=600 unit=rpm
